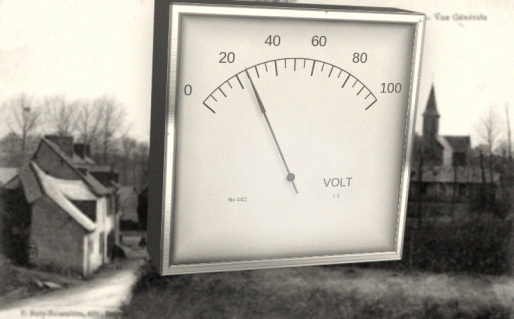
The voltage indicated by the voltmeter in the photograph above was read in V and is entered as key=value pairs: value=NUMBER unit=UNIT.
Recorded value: value=25 unit=V
